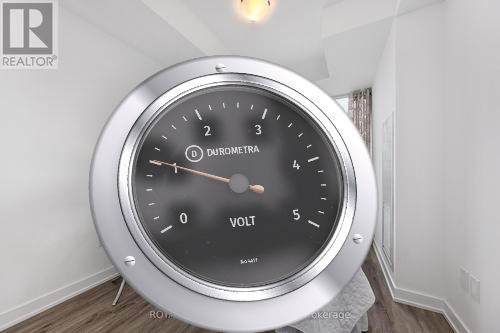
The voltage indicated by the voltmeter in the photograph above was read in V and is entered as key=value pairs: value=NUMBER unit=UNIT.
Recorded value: value=1 unit=V
